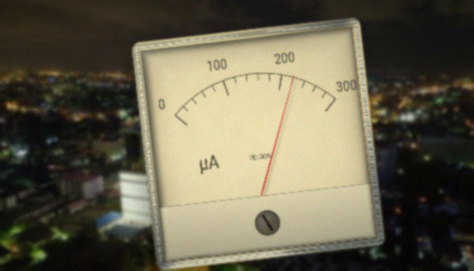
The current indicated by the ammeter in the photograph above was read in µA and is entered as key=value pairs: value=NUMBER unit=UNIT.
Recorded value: value=220 unit=µA
